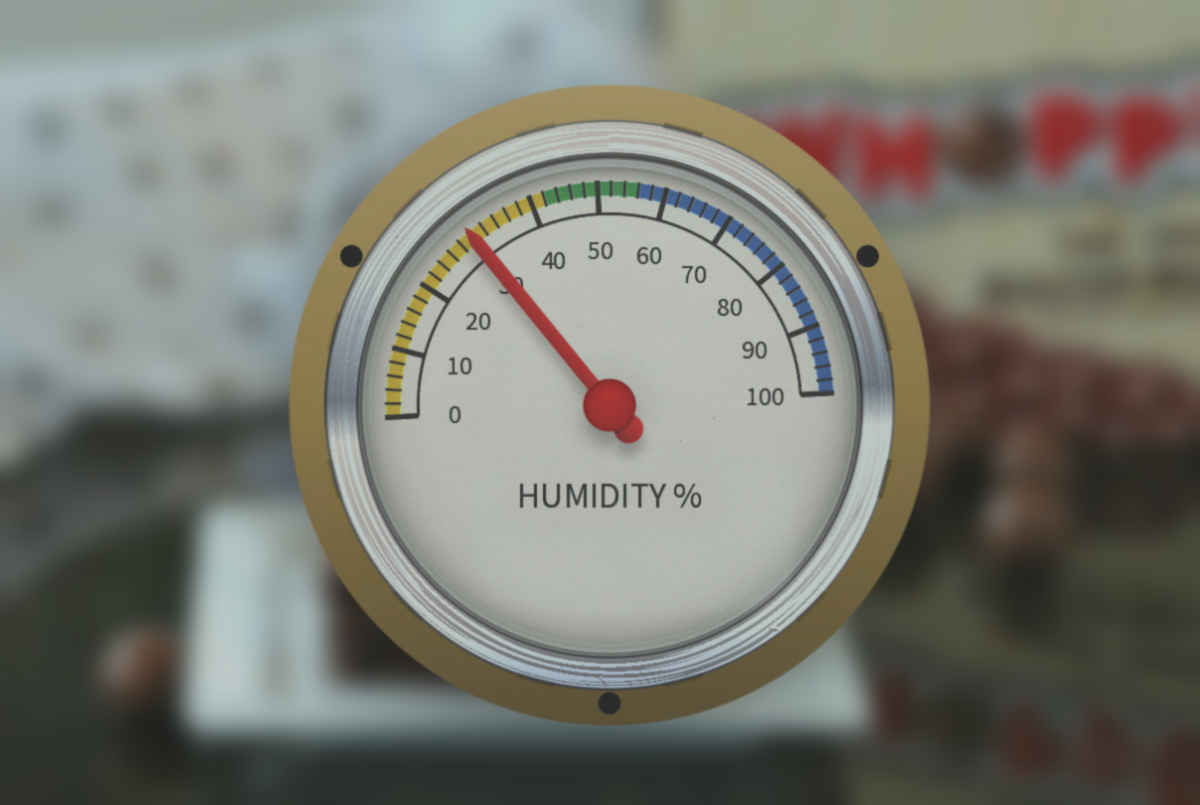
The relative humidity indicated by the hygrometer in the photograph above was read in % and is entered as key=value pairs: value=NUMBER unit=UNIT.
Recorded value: value=30 unit=%
